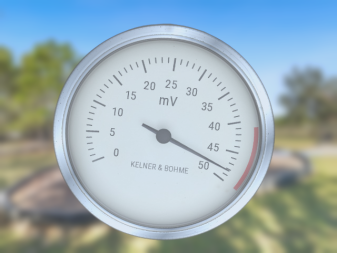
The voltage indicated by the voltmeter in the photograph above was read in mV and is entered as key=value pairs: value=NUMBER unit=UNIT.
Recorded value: value=48 unit=mV
